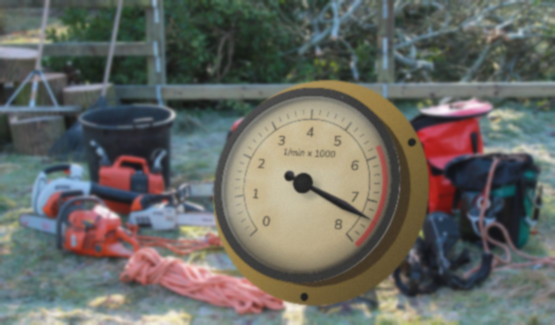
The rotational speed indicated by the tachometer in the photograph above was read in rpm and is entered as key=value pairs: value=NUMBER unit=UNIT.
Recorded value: value=7400 unit=rpm
